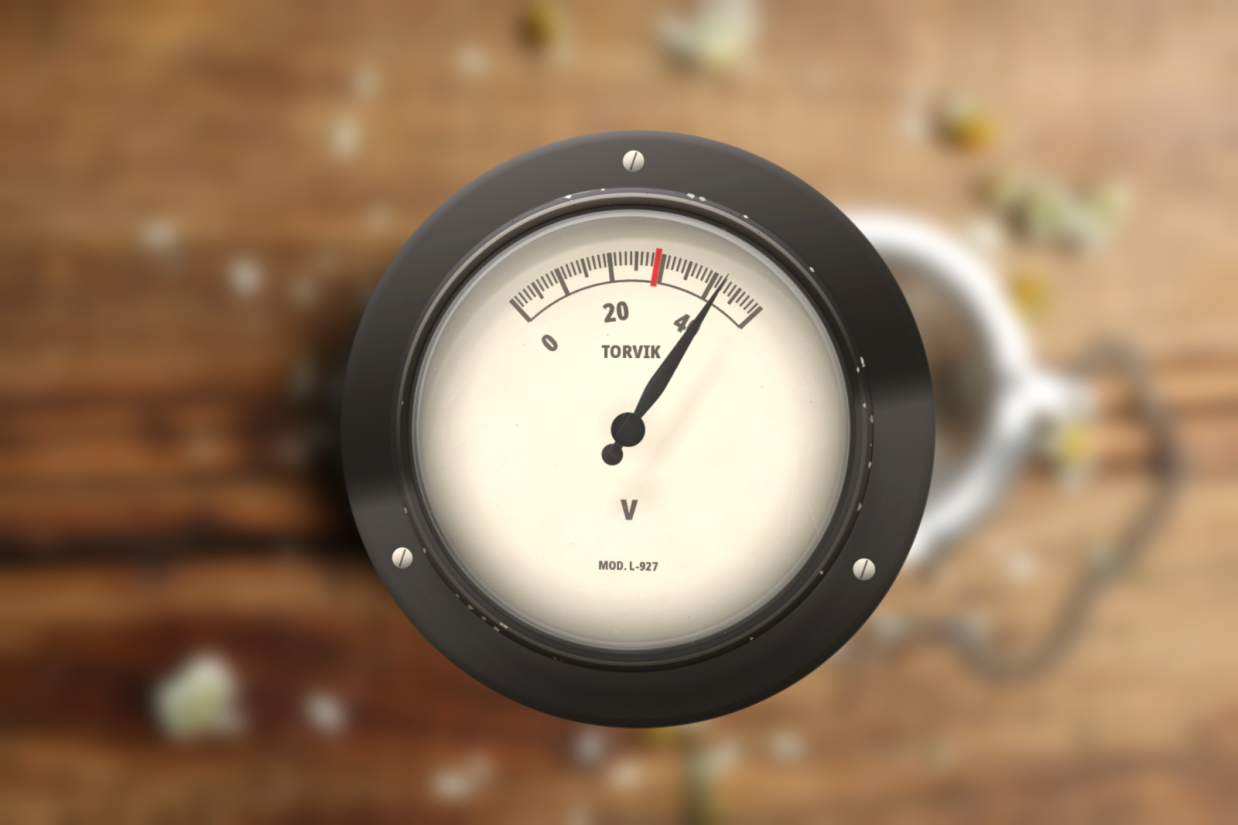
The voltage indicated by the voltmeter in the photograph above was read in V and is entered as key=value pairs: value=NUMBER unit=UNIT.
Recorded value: value=42 unit=V
